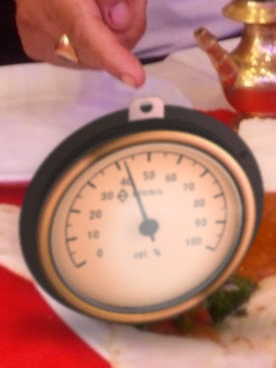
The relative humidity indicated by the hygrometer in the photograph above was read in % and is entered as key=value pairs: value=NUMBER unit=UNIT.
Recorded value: value=42.5 unit=%
